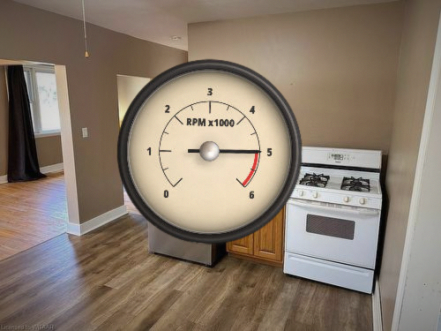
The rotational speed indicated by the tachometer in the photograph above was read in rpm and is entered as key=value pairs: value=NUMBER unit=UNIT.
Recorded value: value=5000 unit=rpm
